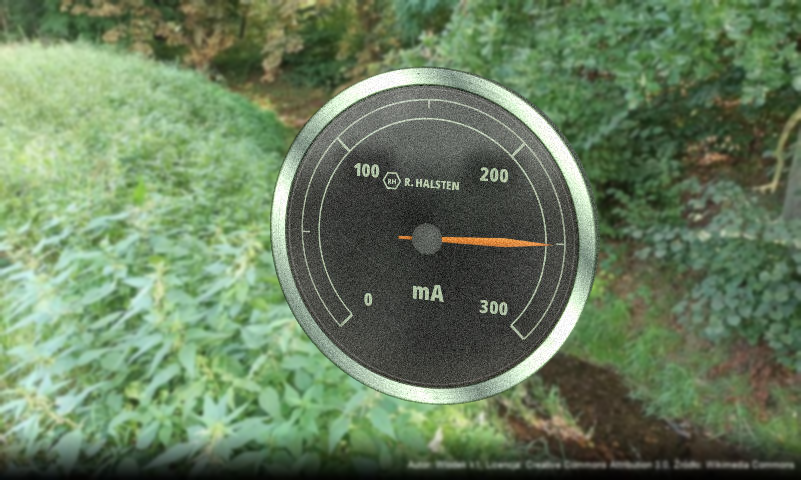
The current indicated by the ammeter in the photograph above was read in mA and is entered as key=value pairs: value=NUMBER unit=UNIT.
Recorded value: value=250 unit=mA
